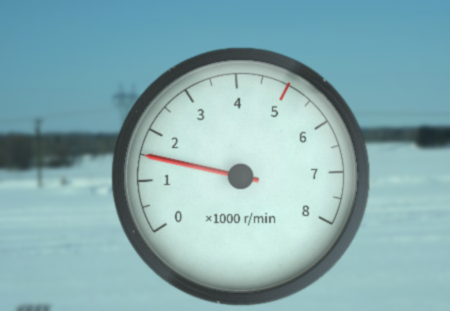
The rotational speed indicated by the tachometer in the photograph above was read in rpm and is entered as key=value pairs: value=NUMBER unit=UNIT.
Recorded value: value=1500 unit=rpm
